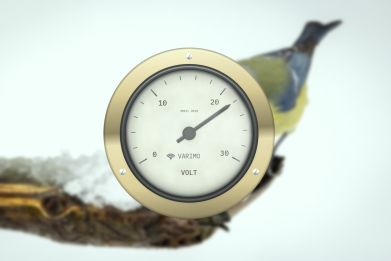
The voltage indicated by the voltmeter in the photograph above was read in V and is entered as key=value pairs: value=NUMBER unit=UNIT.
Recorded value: value=22 unit=V
